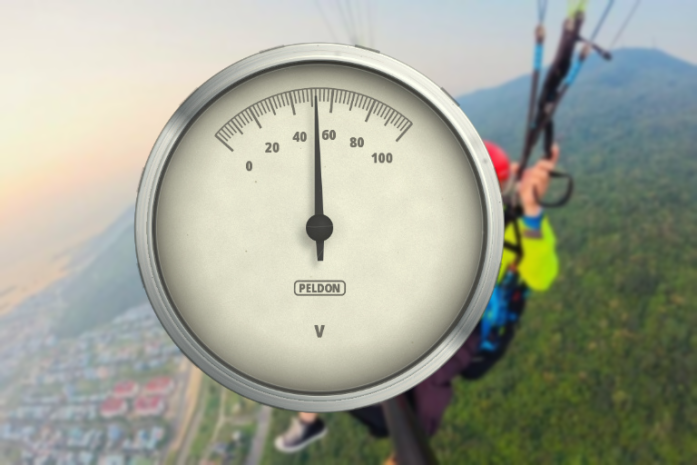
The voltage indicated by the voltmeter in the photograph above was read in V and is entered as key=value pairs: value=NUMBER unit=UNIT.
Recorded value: value=52 unit=V
